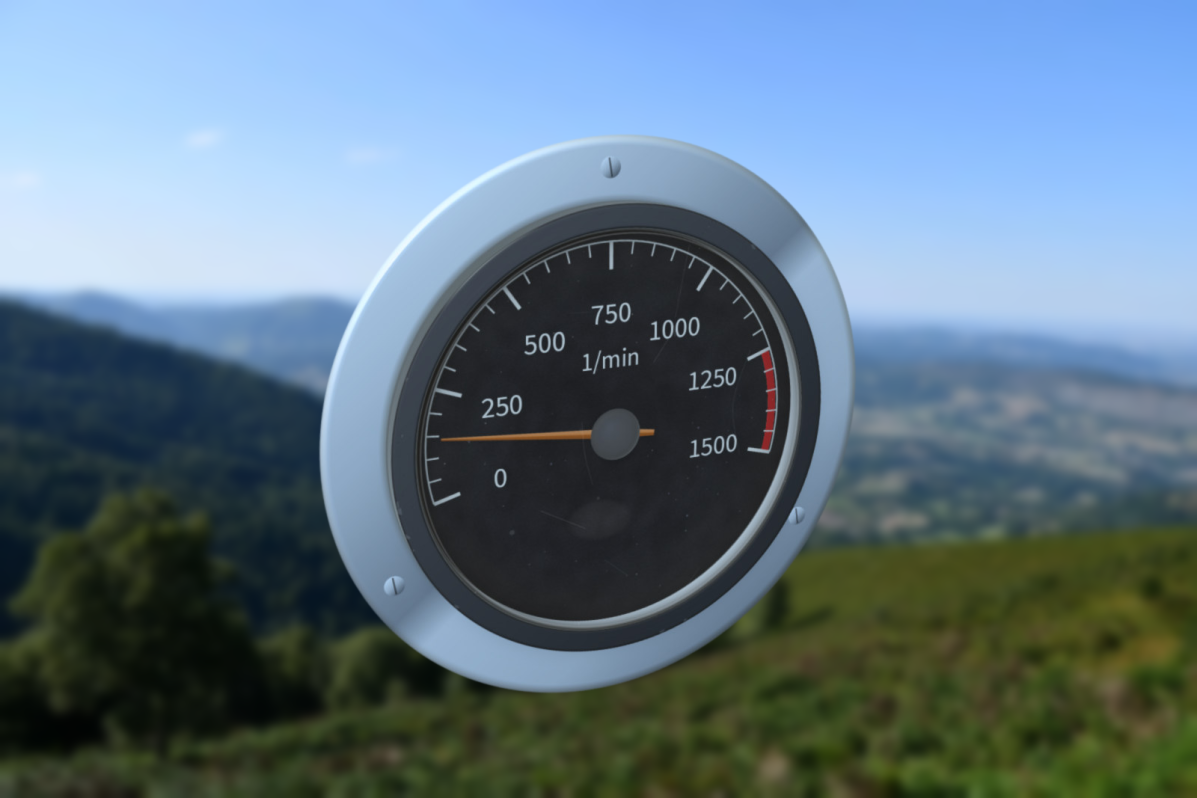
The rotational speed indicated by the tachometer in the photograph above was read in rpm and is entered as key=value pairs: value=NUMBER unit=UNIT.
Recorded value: value=150 unit=rpm
